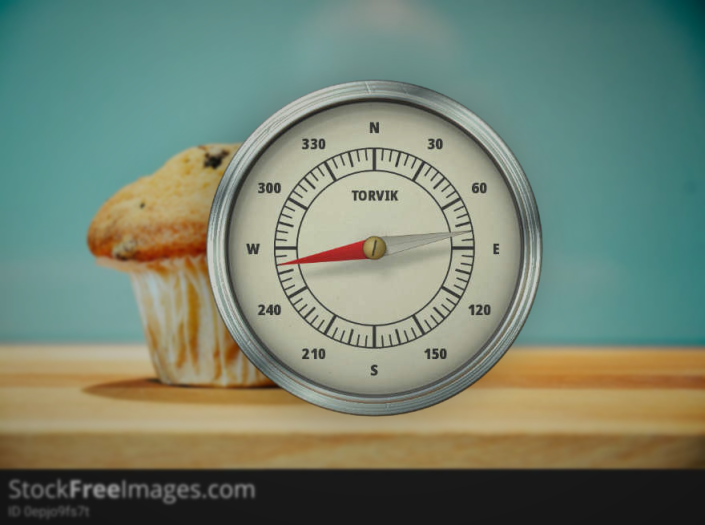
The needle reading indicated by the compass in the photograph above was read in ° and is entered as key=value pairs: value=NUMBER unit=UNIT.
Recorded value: value=260 unit=°
